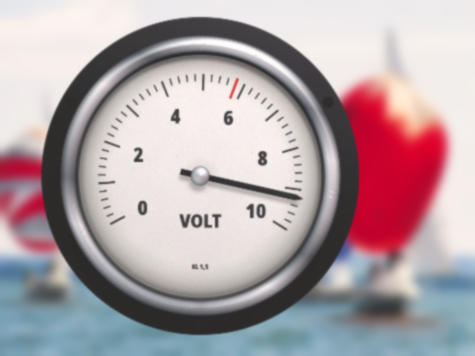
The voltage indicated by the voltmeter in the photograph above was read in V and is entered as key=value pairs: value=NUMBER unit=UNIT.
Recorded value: value=9.2 unit=V
